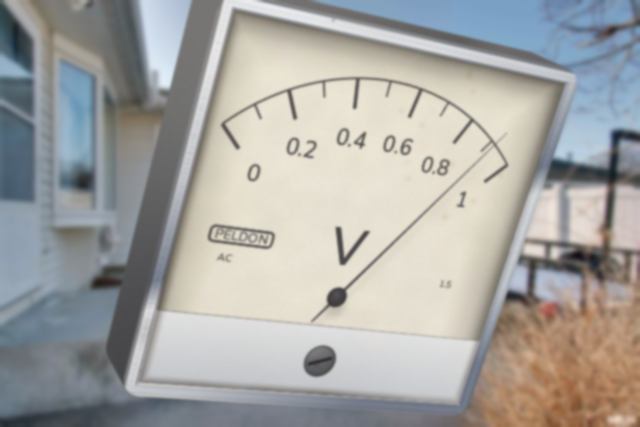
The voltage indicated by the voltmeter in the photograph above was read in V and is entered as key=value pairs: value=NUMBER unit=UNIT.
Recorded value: value=0.9 unit=V
